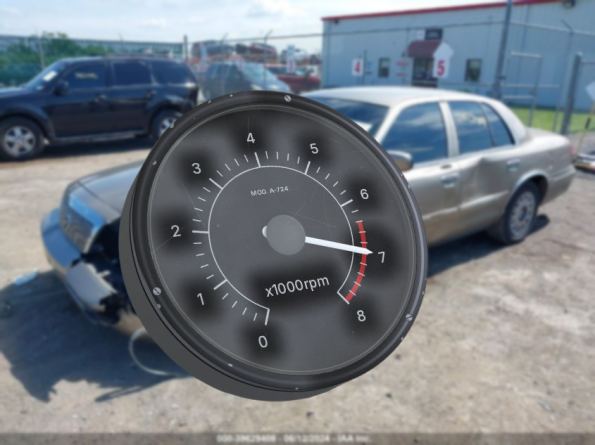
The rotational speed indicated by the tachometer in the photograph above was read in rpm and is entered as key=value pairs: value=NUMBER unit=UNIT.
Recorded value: value=7000 unit=rpm
